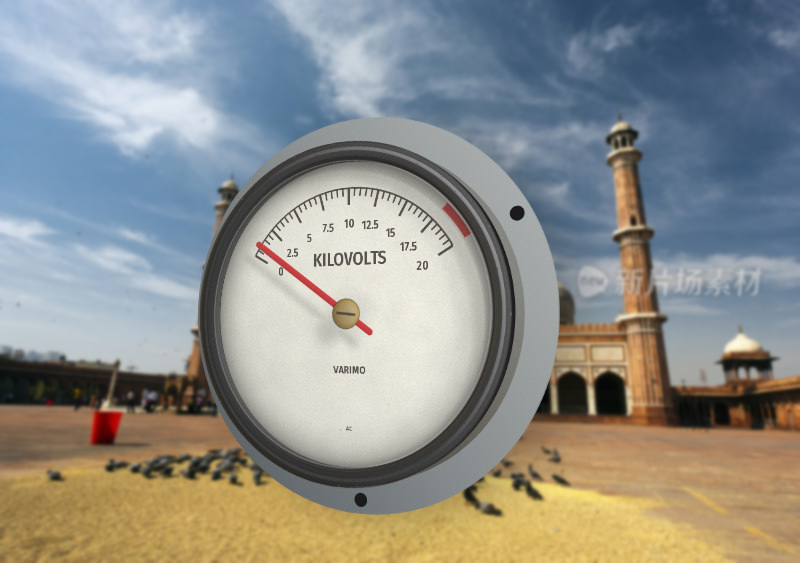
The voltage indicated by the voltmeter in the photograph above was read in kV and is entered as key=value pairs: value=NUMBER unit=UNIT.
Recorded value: value=1 unit=kV
